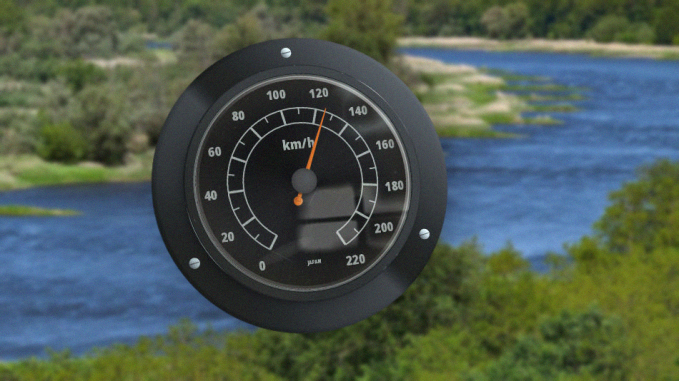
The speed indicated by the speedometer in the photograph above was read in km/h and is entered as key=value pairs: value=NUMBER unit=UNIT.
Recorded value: value=125 unit=km/h
